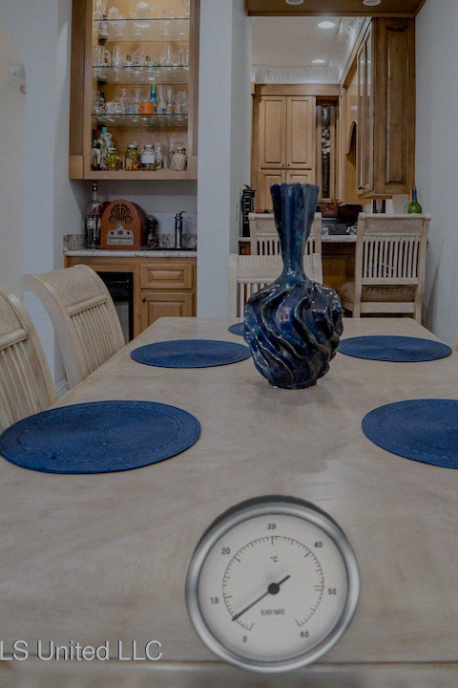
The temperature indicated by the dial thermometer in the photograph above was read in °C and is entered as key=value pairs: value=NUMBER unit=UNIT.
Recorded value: value=5 unit=°C
